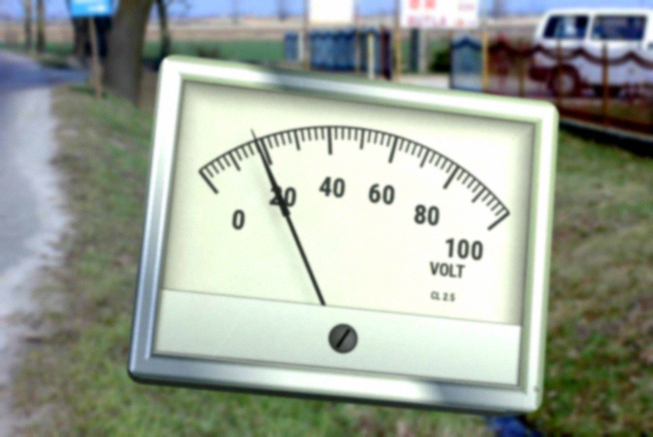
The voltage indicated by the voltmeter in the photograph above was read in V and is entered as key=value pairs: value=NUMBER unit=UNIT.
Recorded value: value=18 unit=V
